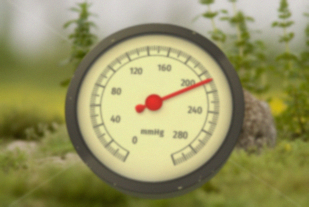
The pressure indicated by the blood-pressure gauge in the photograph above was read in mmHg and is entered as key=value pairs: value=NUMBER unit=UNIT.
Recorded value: value=210 unit=mmHg
